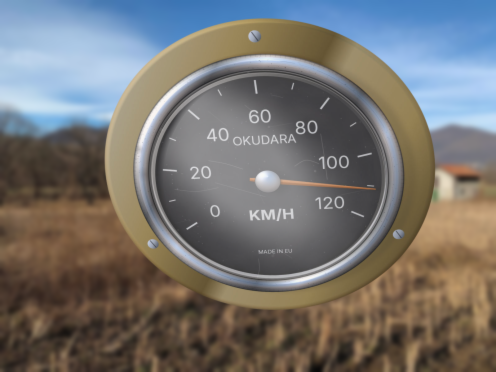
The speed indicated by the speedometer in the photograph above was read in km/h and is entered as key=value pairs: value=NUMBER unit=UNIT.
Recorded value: value=110 unit=km/h
